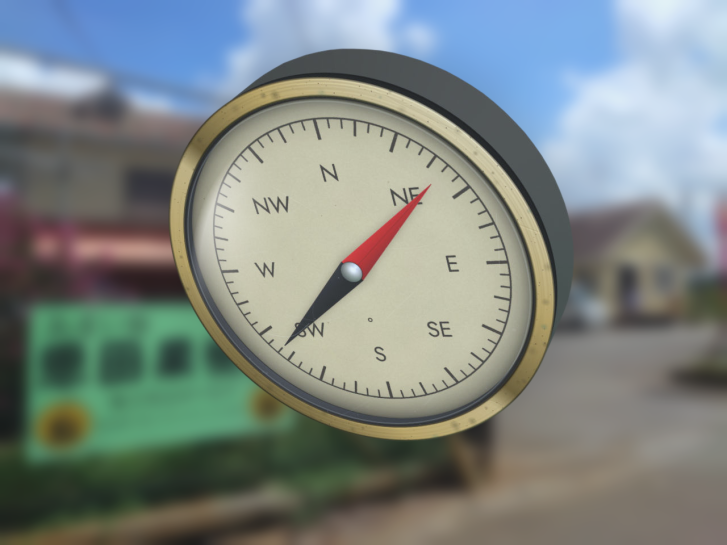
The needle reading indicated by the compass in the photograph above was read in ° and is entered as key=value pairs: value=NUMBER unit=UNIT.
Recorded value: value=50 unit=°
